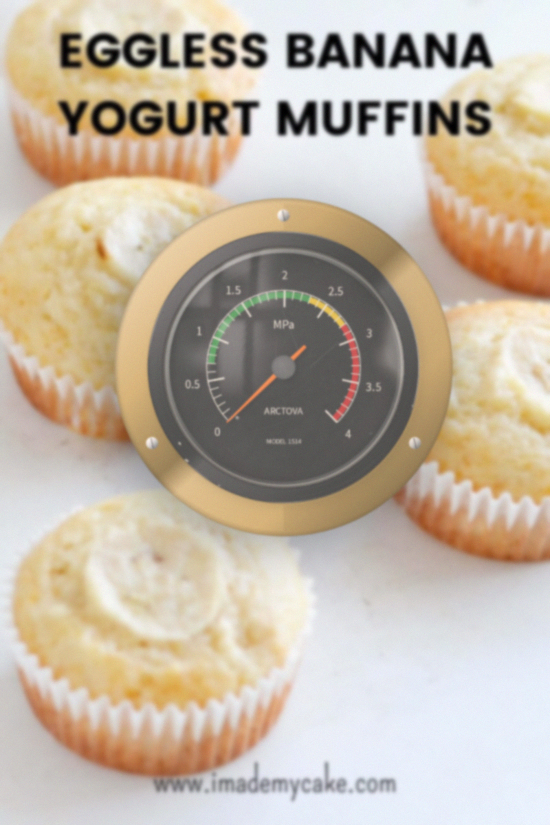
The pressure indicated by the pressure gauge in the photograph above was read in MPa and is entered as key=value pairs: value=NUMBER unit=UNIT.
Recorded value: value=0 unit=MPa
